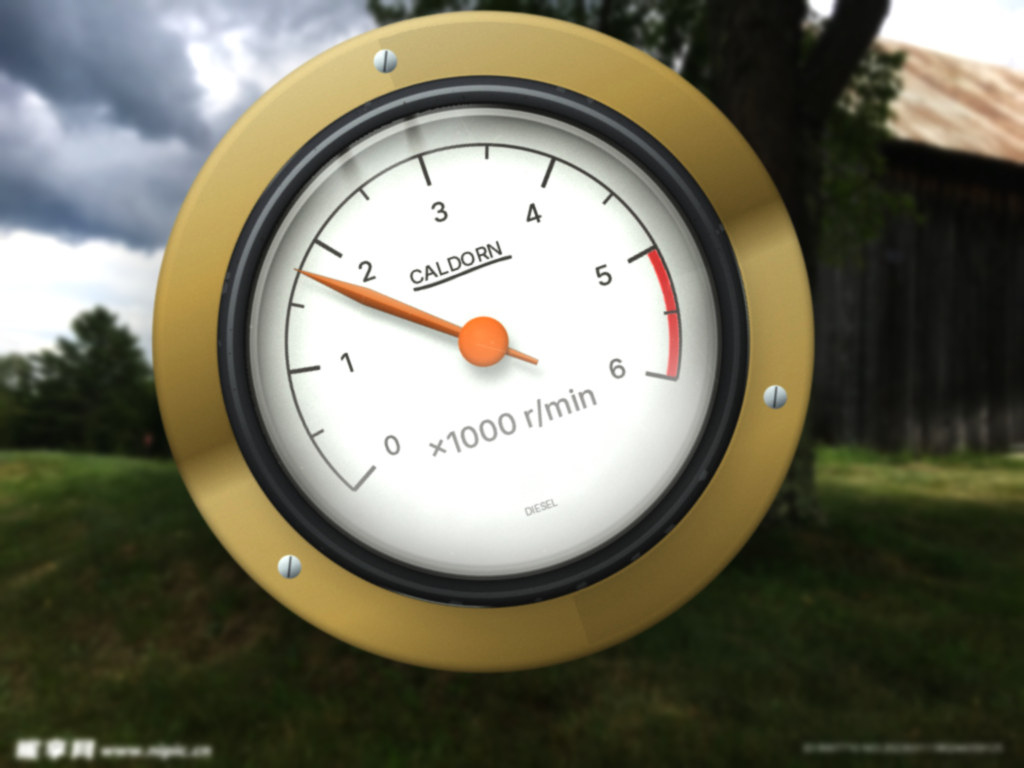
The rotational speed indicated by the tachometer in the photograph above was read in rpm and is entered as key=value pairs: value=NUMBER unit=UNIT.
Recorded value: value=1750 unit=rpm
